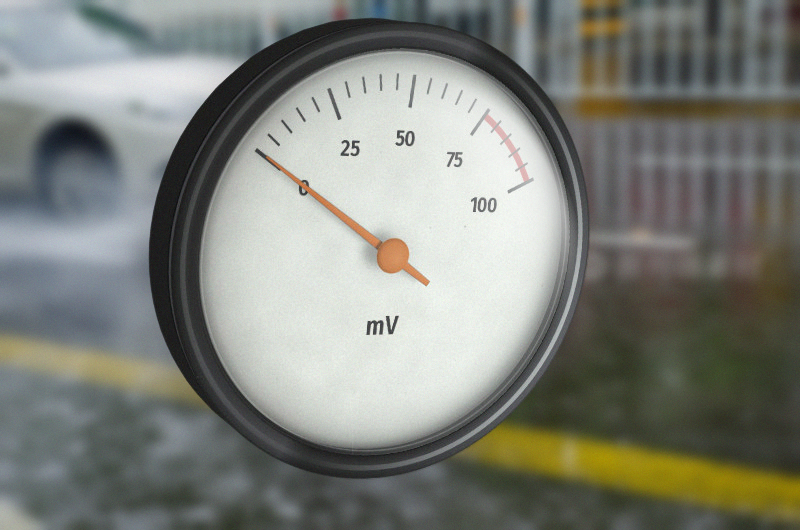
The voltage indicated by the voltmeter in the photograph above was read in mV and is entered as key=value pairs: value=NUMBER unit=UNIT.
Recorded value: value=0 unit=mV
